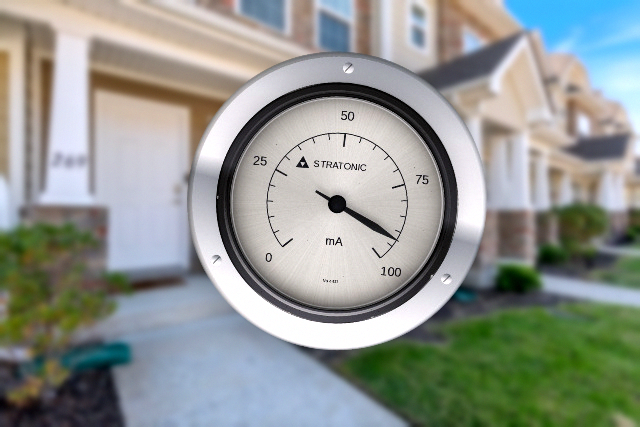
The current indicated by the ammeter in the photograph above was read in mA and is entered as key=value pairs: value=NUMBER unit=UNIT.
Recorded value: value=92.5 unit=mA
